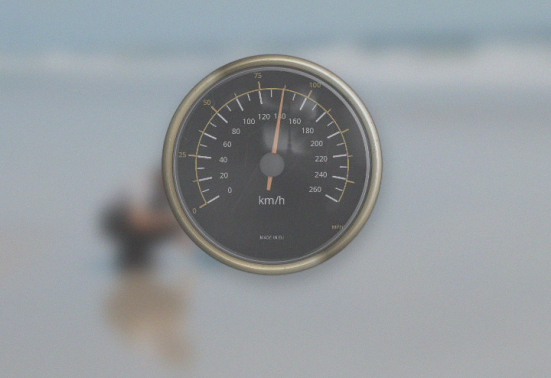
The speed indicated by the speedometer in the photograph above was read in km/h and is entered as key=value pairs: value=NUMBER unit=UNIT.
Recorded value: value=140 unit=km/h
